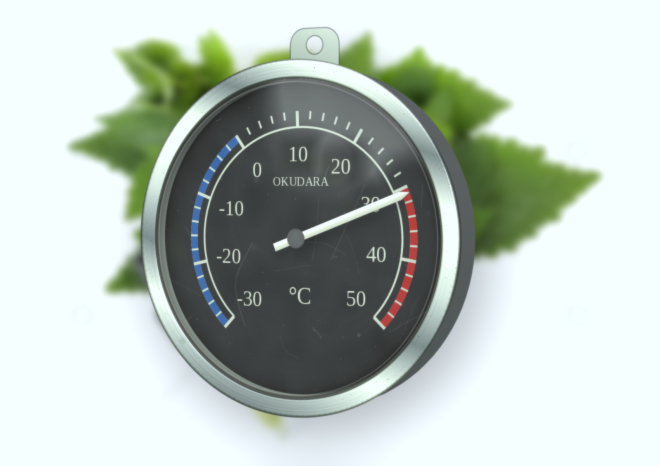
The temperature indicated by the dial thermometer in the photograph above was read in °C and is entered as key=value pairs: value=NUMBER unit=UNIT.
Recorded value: value=31 unit=°C
